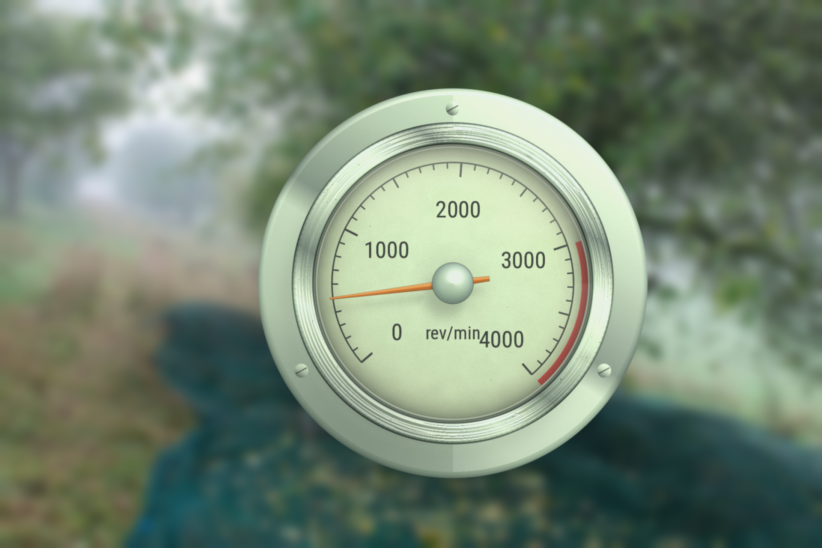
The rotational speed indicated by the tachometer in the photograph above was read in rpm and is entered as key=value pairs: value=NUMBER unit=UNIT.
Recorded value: value=500 unit=rpm
